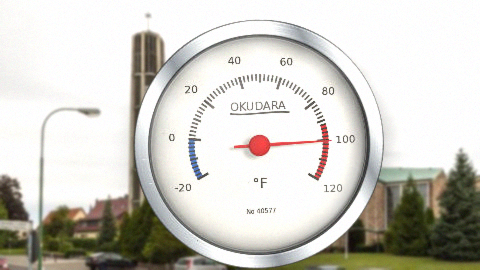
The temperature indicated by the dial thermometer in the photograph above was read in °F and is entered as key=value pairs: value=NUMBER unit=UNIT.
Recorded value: value=100 unit=°F
